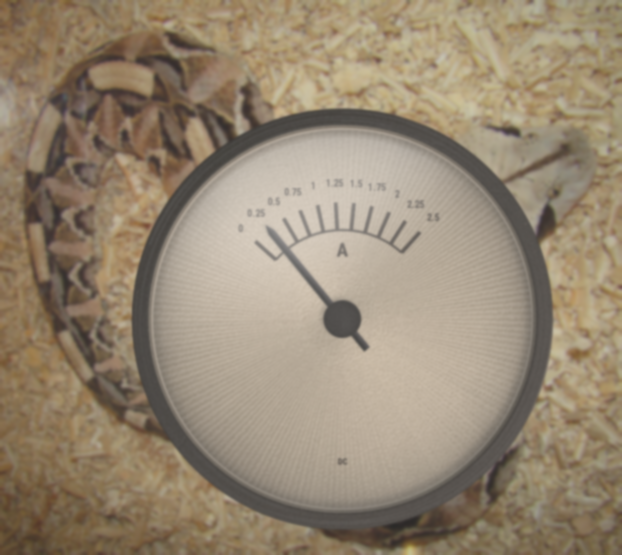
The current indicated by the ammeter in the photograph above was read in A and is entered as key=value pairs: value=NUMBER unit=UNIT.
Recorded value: value=0.25 unit=A
